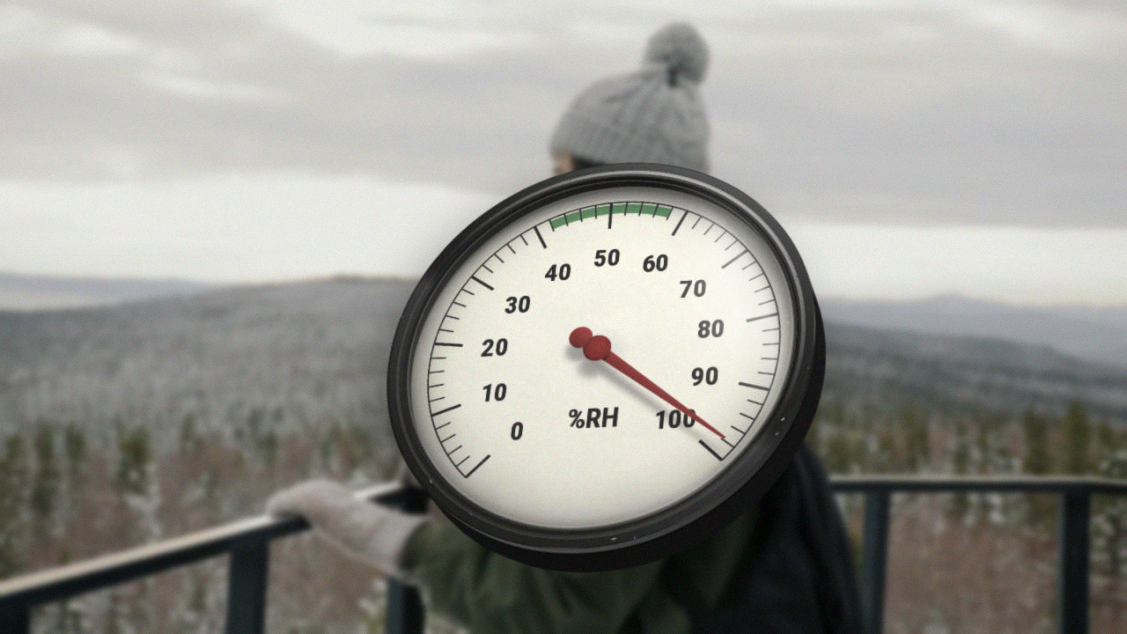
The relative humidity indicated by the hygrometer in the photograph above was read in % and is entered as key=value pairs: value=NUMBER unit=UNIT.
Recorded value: value=98 unit=%
